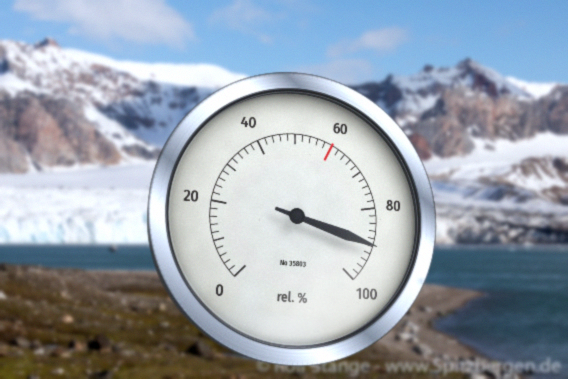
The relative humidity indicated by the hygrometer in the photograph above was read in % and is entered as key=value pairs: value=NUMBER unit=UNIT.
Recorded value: value=90 unit=%
